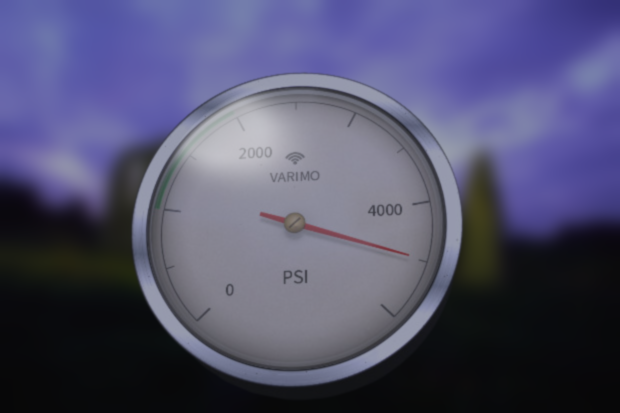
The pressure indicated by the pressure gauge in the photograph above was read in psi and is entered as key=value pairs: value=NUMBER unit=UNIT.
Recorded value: value=4500 unit=psi
